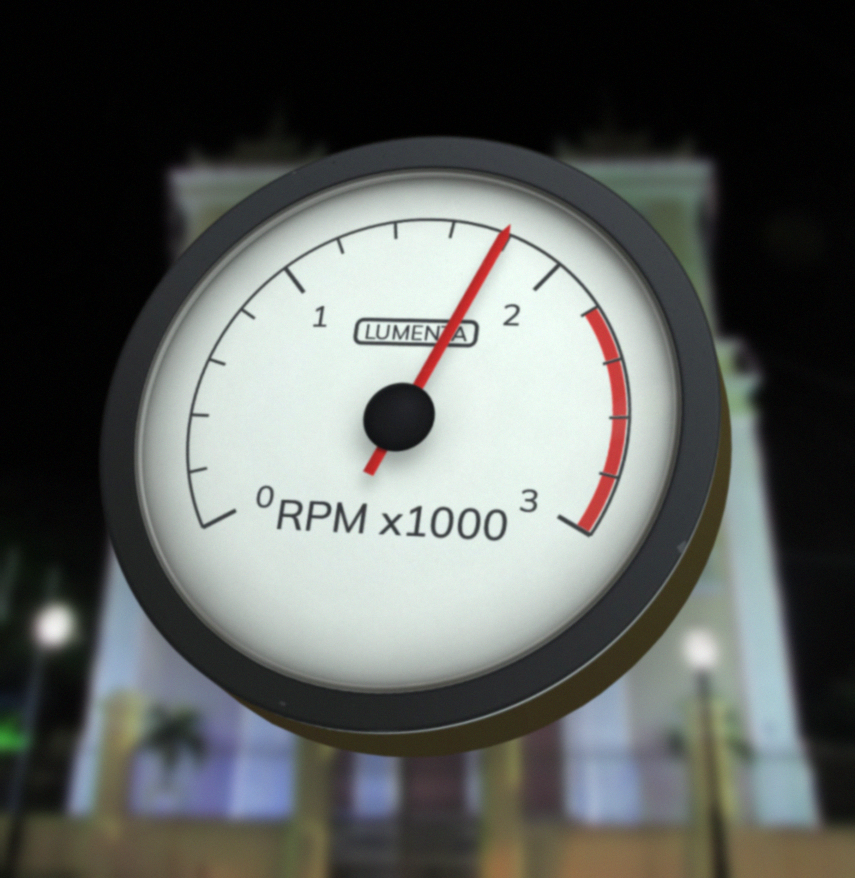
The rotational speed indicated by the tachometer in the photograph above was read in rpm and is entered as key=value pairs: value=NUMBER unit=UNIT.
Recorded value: value=1800 unit=rpm
